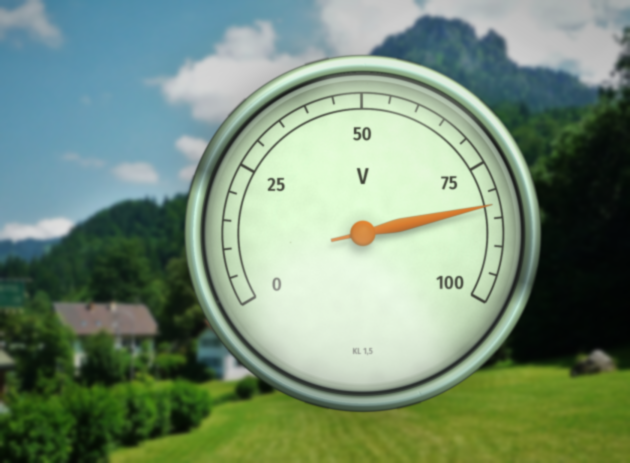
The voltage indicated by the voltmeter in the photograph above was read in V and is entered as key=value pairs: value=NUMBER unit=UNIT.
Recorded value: value=82.5 unit=V
